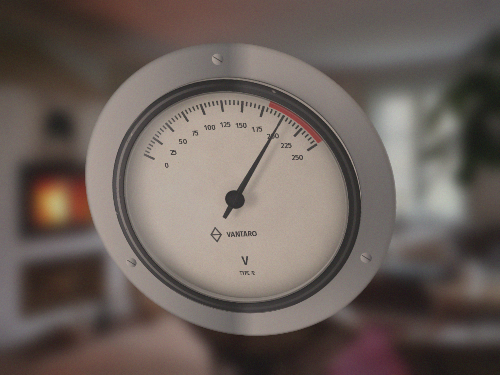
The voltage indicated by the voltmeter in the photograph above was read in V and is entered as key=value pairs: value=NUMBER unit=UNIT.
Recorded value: value=200 unit=V
